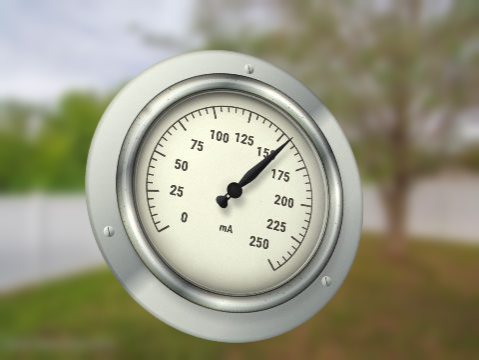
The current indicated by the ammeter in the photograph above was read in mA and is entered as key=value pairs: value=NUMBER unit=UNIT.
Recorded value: value=155 unit=mA
